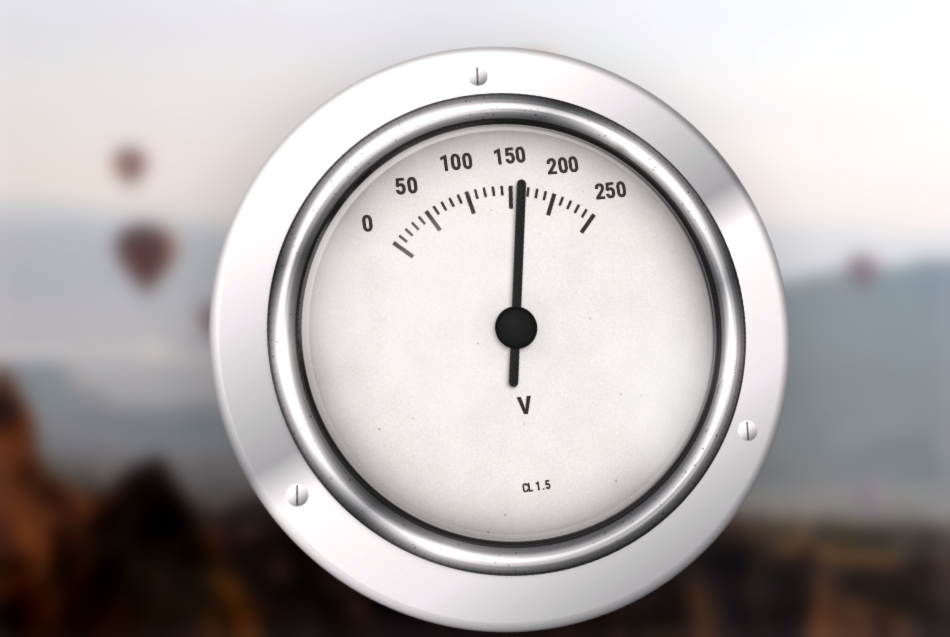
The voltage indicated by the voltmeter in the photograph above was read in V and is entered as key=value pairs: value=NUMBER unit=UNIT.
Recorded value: value=160 unit=V
